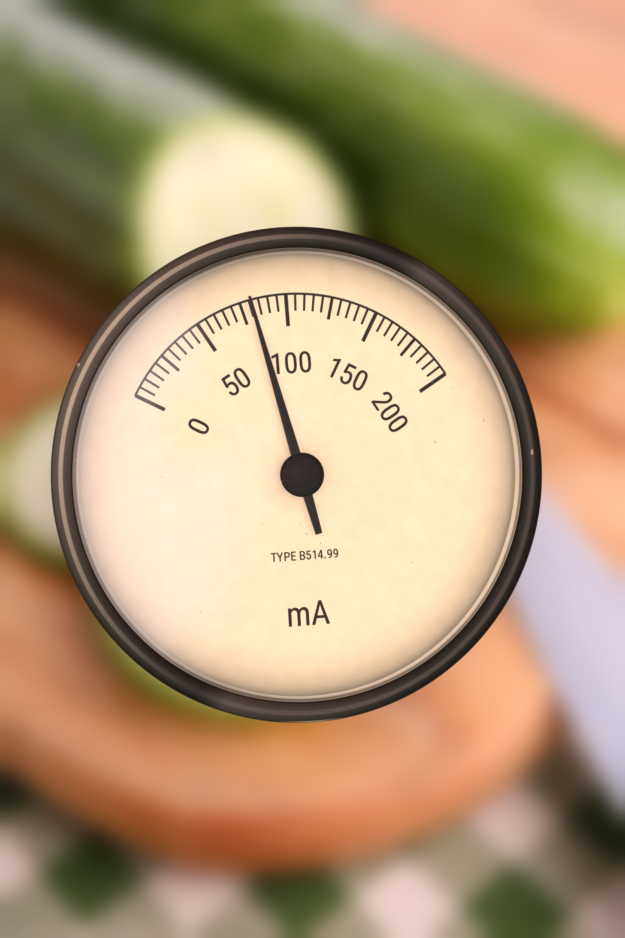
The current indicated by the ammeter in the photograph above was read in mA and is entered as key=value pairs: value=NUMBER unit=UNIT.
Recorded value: value=80 unit=mA
